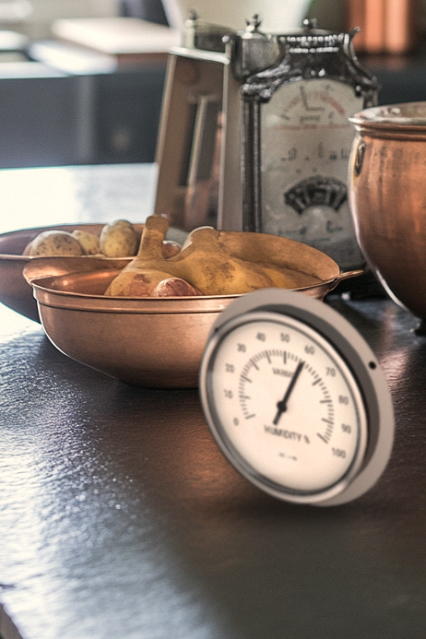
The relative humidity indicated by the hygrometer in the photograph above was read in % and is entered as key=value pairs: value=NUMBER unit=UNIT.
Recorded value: value=60 unit=%
